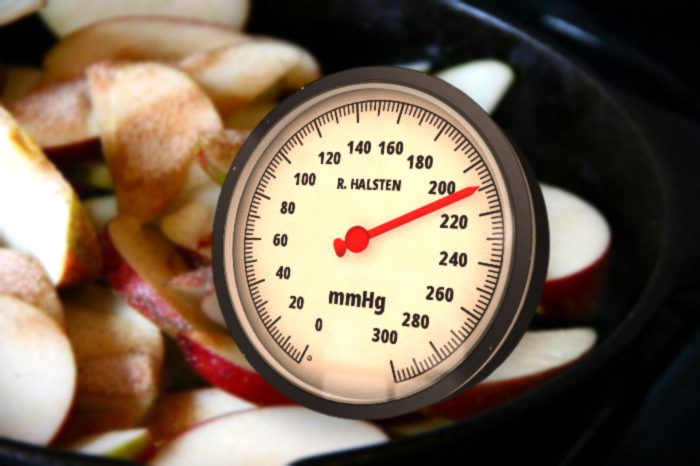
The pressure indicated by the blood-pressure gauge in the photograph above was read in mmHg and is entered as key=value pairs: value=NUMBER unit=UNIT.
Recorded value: value=210 unit=mmHg
